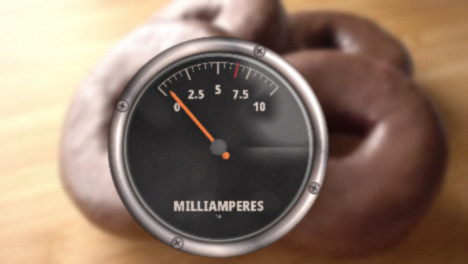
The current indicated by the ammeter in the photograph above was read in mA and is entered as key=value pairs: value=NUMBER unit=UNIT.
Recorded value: value=0.5 unit=mA
